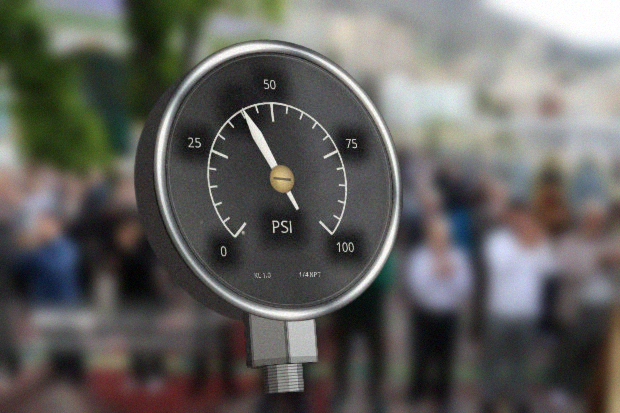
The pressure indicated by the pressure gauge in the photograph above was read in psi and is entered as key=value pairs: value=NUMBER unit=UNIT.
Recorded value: value=40 unit=psi
